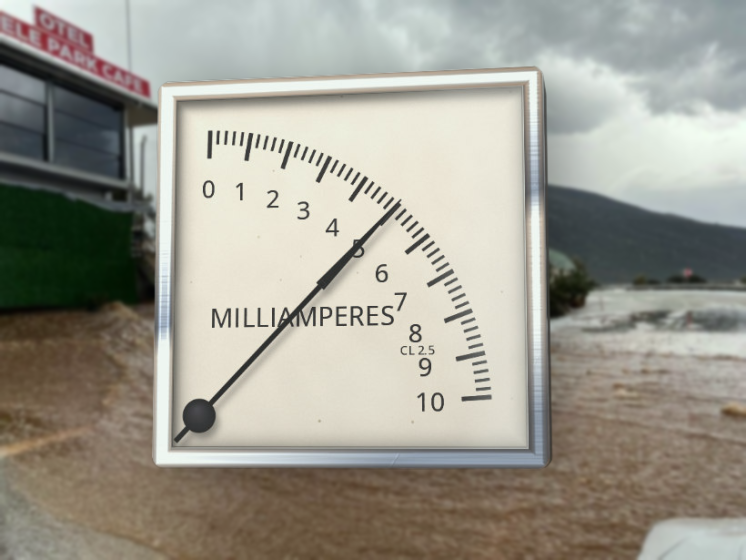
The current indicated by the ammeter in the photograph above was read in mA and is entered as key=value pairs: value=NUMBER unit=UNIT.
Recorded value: value=5 unit=mA
